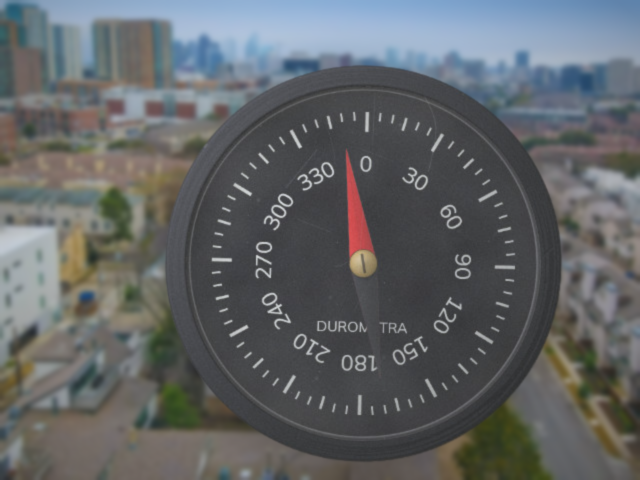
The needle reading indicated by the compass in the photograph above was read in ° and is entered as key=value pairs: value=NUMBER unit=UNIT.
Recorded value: value=350 unit=°
